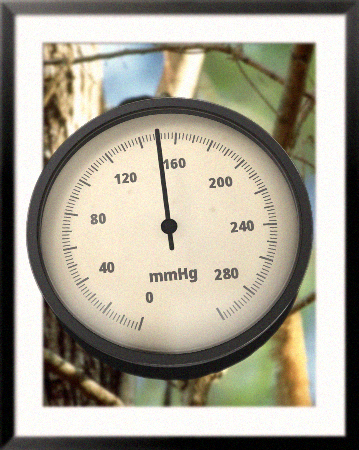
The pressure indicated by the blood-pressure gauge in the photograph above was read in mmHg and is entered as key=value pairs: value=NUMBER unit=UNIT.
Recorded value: value=150 unit=mmHg
